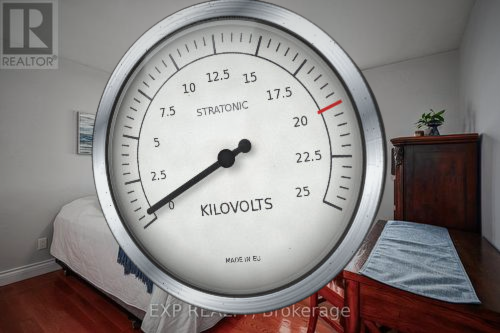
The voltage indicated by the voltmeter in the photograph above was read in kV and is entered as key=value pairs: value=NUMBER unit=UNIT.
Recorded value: value=0.5 unit=kV
